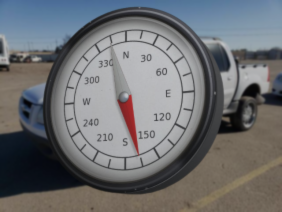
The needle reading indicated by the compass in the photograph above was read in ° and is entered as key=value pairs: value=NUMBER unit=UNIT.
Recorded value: value=165 unit=°
